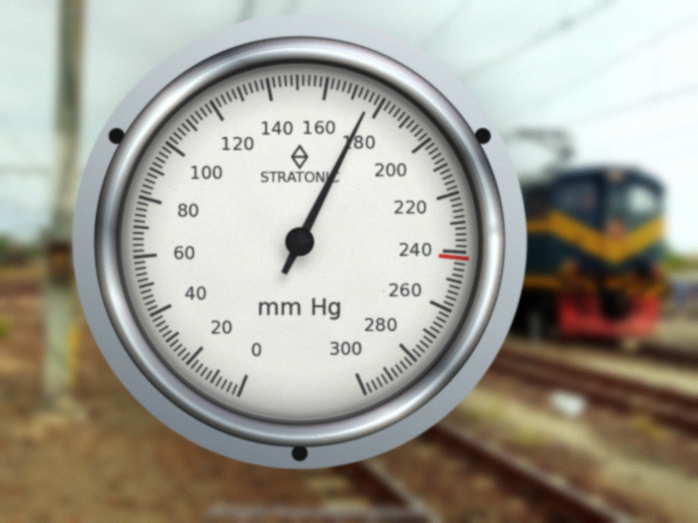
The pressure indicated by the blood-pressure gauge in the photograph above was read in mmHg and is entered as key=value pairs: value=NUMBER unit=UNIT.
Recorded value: value=176 unit=mmHg
